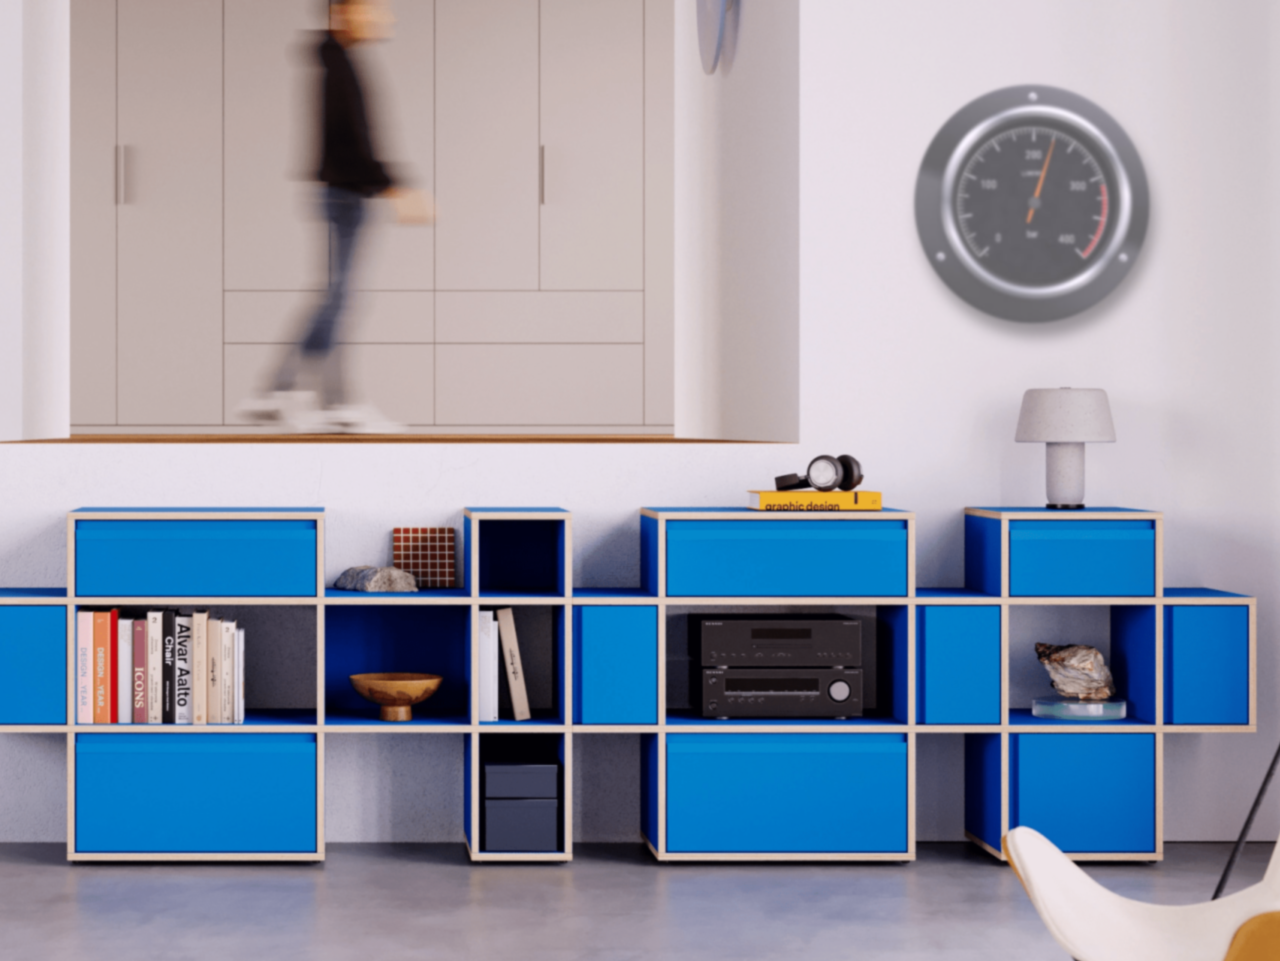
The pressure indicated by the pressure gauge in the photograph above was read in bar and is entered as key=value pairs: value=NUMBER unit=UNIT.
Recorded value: value=225 unit=bar
